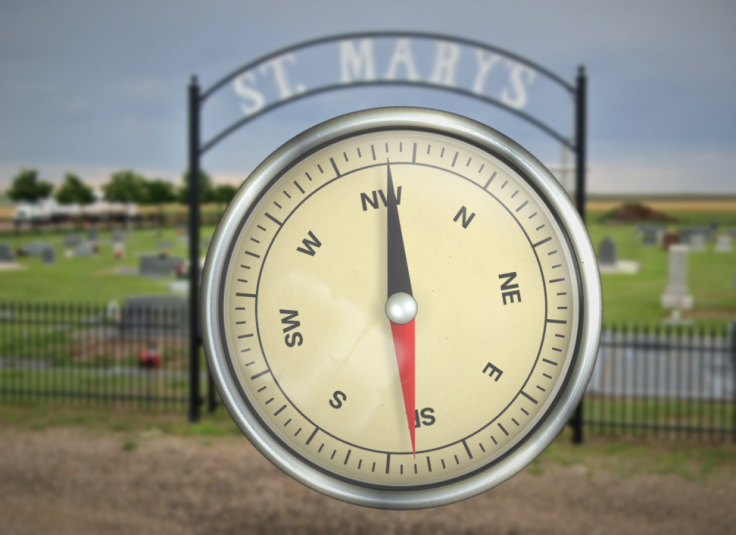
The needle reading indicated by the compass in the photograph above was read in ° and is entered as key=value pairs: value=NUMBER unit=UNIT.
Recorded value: value=140 unit=°
